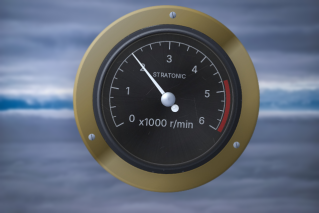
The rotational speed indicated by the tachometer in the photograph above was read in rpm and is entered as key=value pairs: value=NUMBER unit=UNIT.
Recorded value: value=2000 unit=rpm
